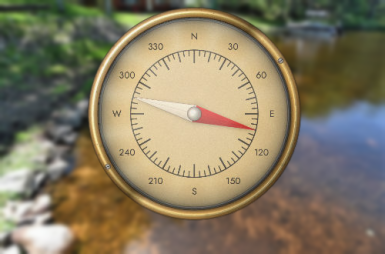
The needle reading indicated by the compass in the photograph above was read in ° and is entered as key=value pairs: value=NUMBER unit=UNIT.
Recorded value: value=105 unit=°
